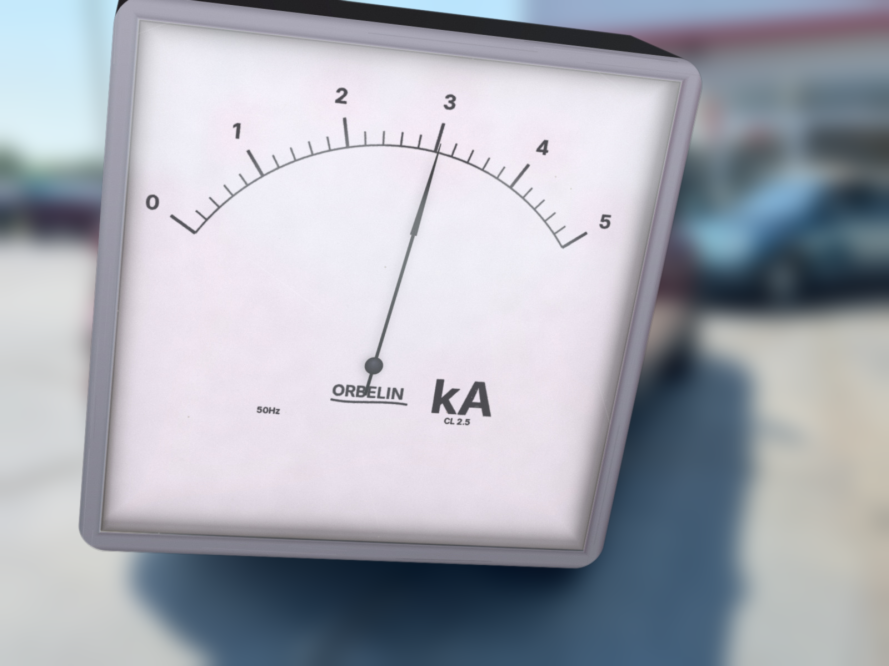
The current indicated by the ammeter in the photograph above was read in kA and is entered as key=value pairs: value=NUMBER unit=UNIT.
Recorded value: value=3 unit=kA
